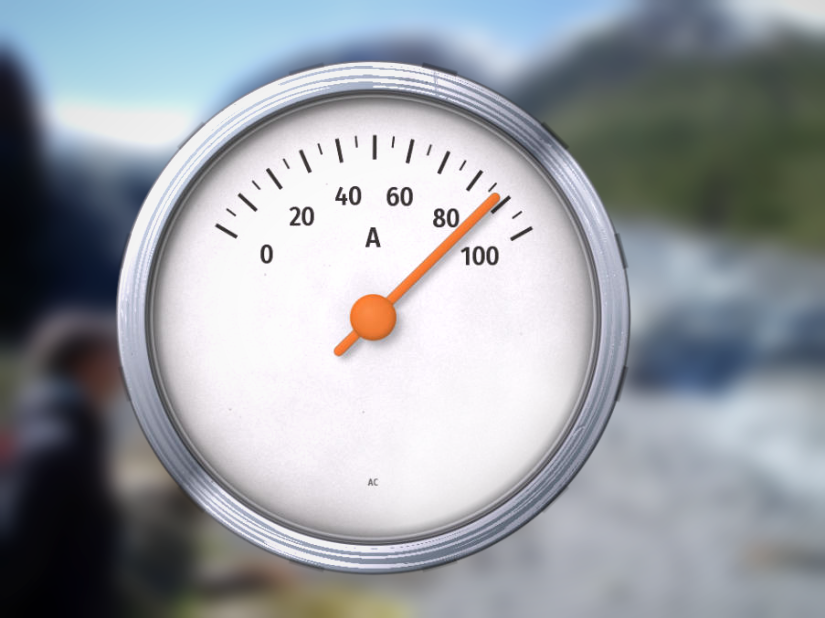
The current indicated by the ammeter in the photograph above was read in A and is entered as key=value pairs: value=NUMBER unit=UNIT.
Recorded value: value=87.5 unit=A
